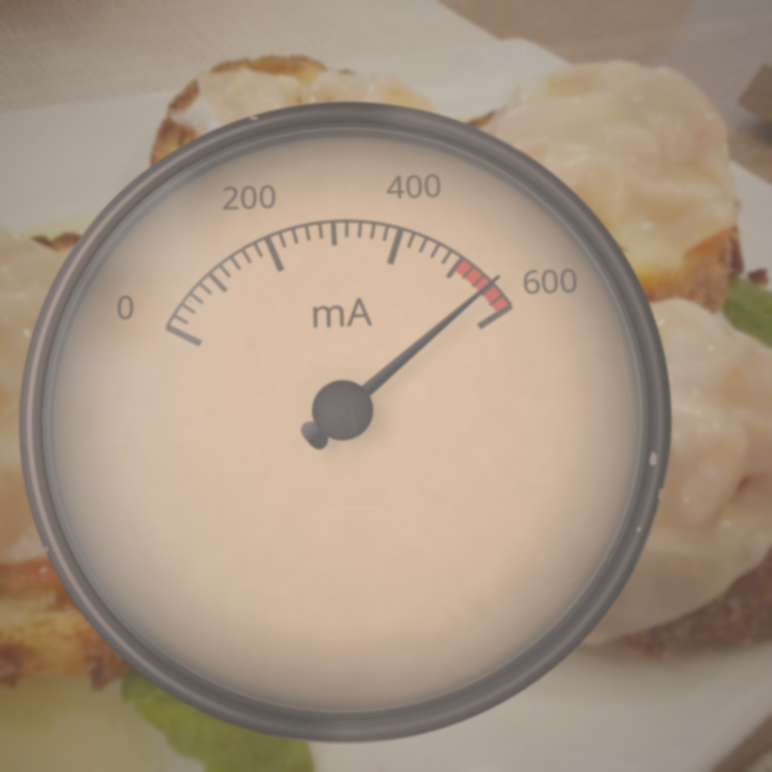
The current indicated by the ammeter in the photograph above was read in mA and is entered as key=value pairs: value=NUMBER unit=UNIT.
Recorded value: value=560 unit=mA
